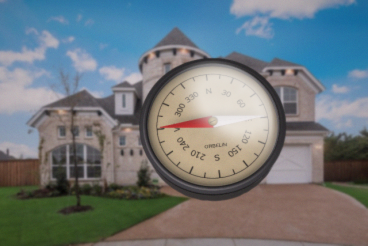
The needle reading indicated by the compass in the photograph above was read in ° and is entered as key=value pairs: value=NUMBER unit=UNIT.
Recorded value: value=270 unit=°
